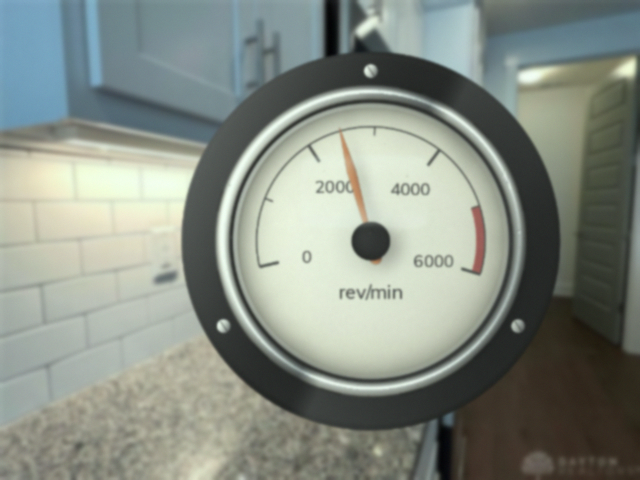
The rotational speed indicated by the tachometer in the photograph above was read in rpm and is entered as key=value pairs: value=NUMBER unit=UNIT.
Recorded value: value=2500 unit=rpm
